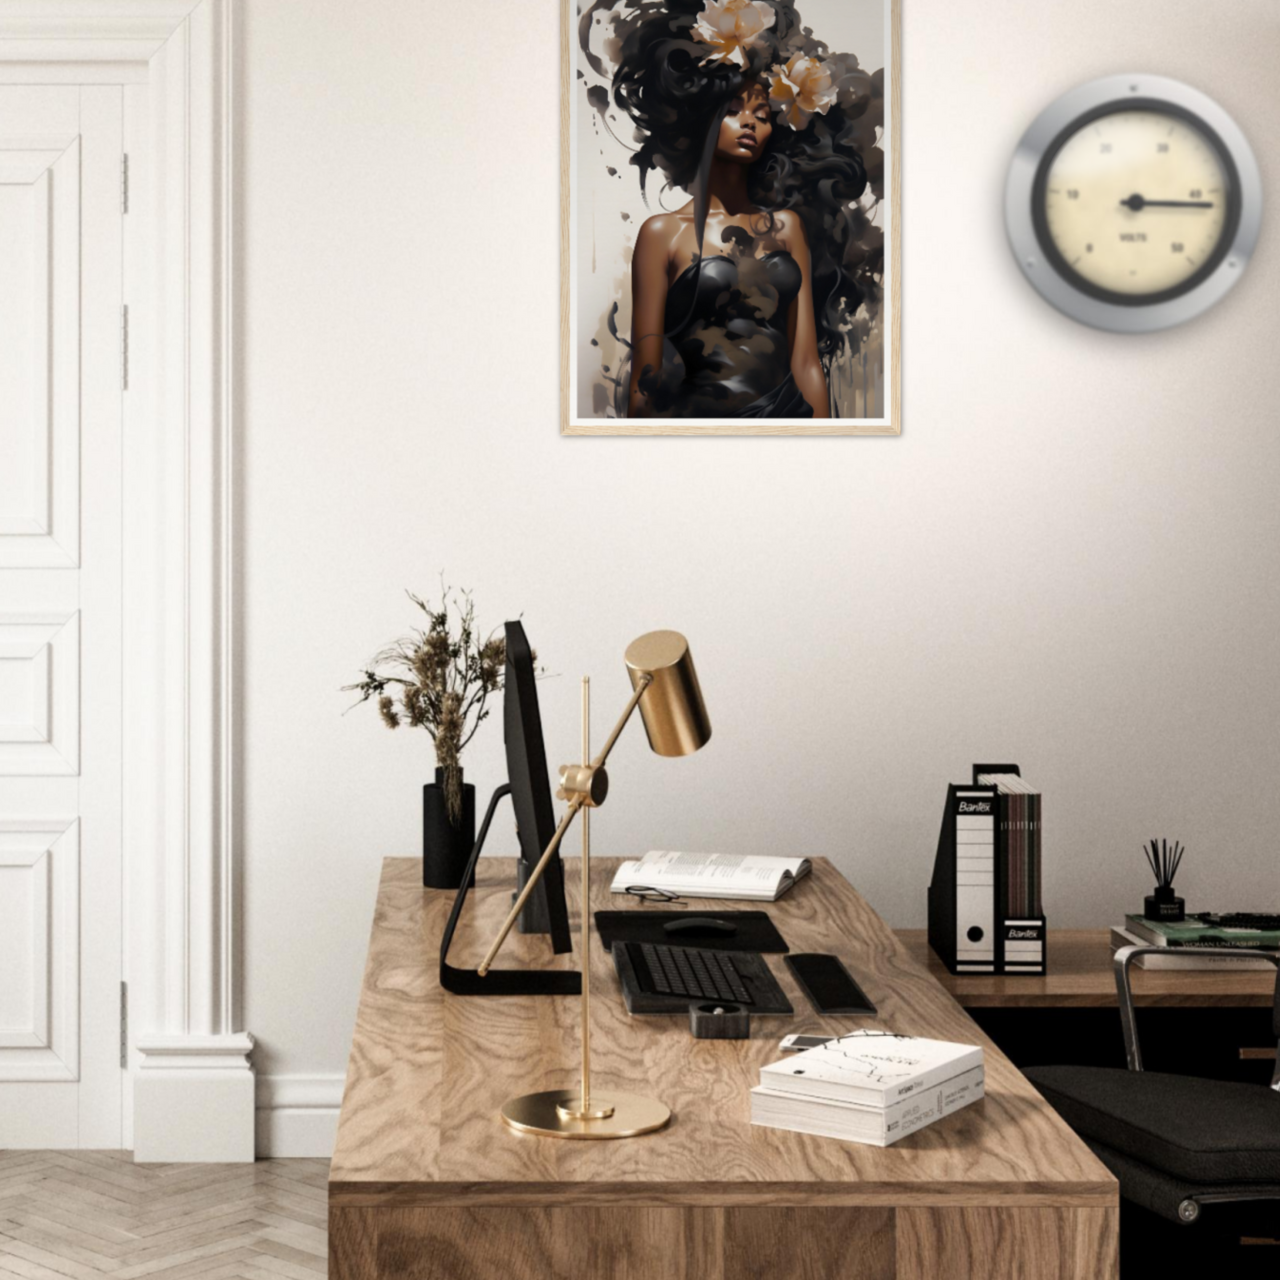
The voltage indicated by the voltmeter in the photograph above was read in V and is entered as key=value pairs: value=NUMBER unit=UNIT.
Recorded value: value=42 unit=V
